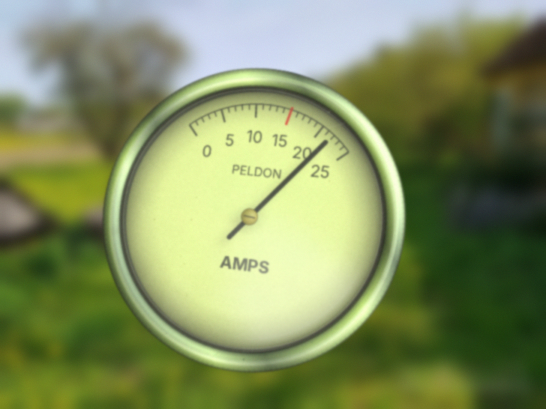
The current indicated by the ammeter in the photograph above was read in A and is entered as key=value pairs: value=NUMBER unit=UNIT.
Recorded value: value=22 unit=A
